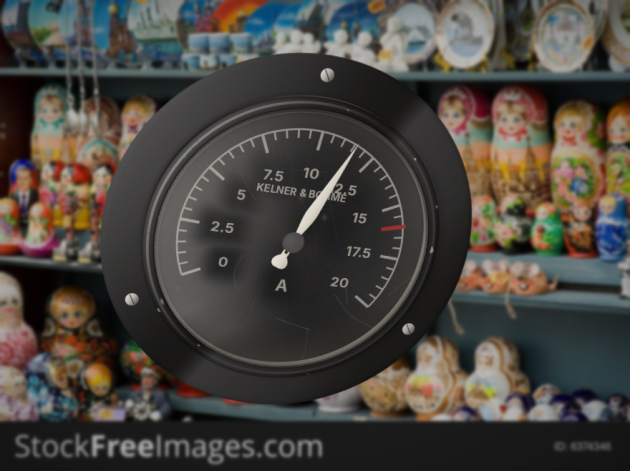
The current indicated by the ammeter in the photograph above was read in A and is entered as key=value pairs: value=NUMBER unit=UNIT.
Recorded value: value=11.5 unit=A
